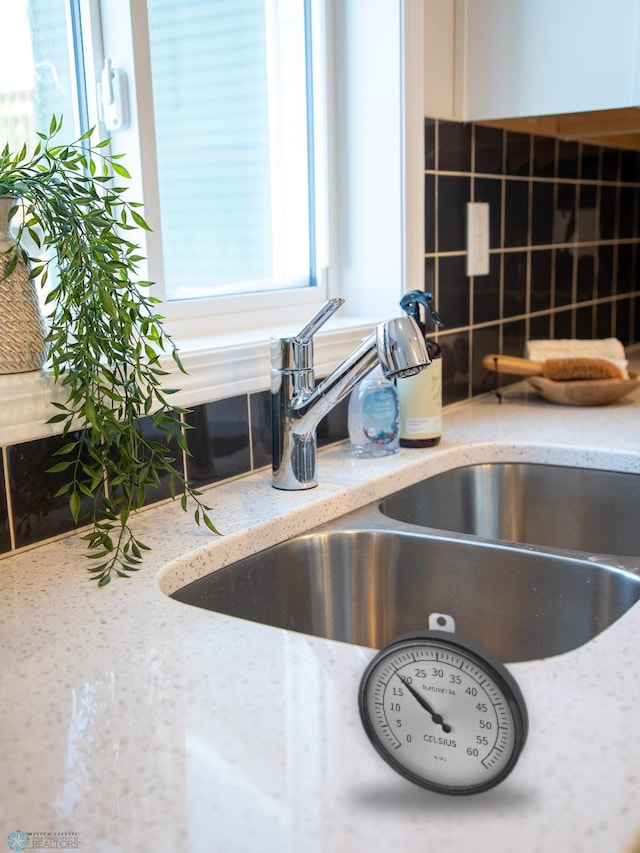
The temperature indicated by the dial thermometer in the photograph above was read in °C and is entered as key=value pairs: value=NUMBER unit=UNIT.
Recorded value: value=20 unit=°C
